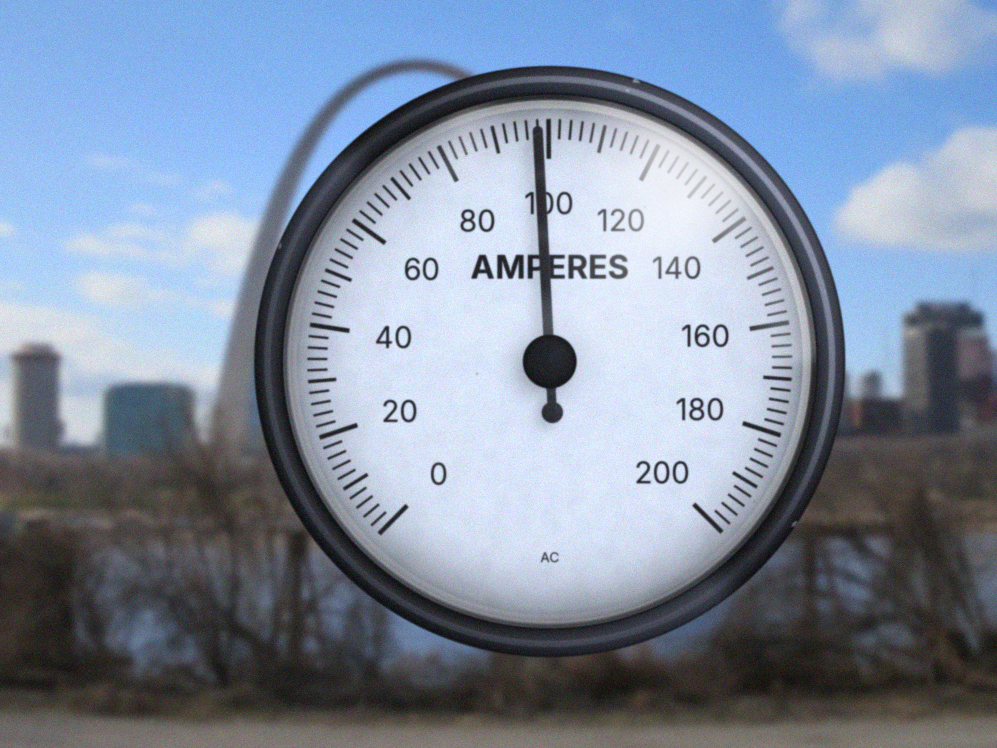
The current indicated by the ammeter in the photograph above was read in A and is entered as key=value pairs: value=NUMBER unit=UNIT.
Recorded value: value=98 unit=A
